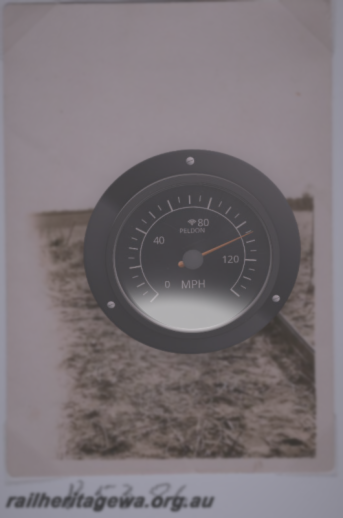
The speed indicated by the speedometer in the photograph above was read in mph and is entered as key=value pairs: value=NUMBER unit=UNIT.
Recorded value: value=105 unit=mph
